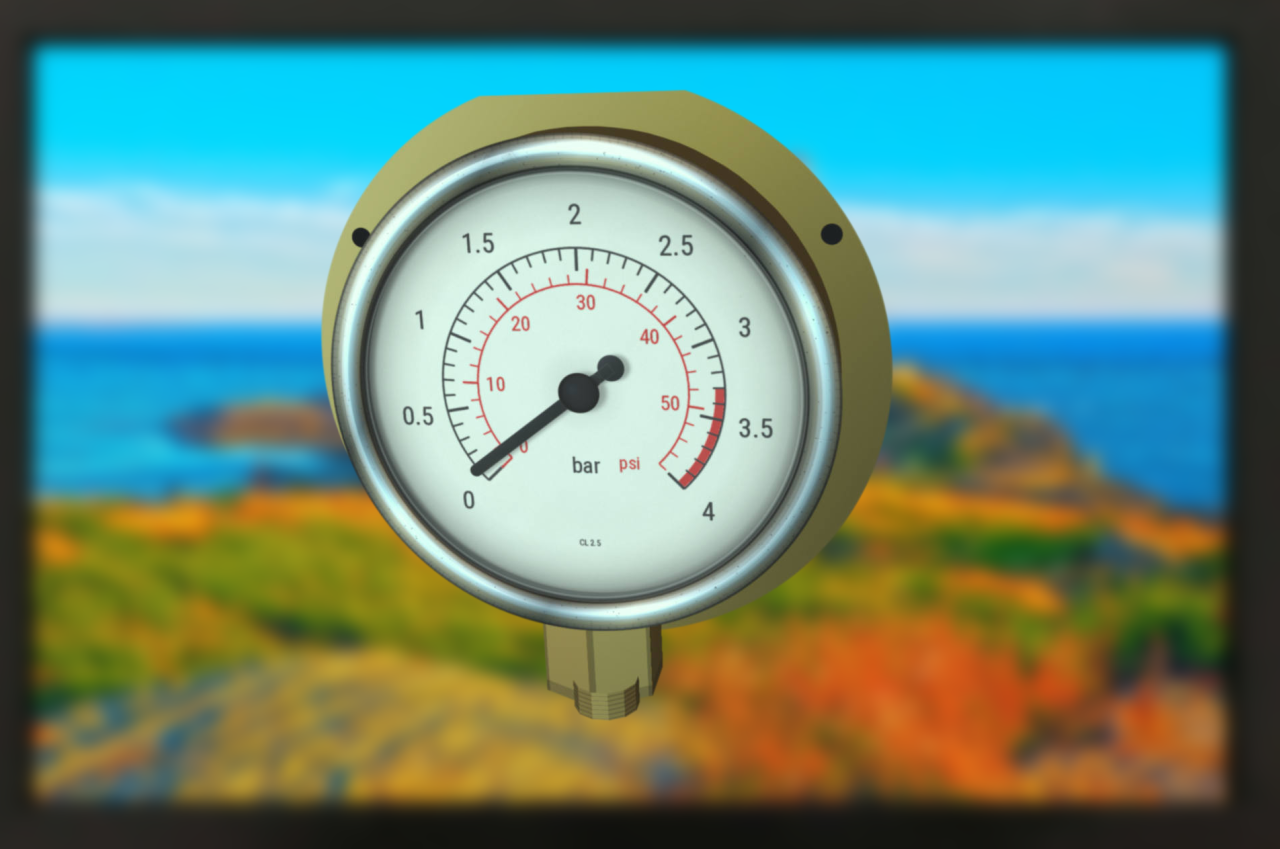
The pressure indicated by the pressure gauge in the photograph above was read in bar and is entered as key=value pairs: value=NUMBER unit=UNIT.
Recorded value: value=0.1 unit=bar
